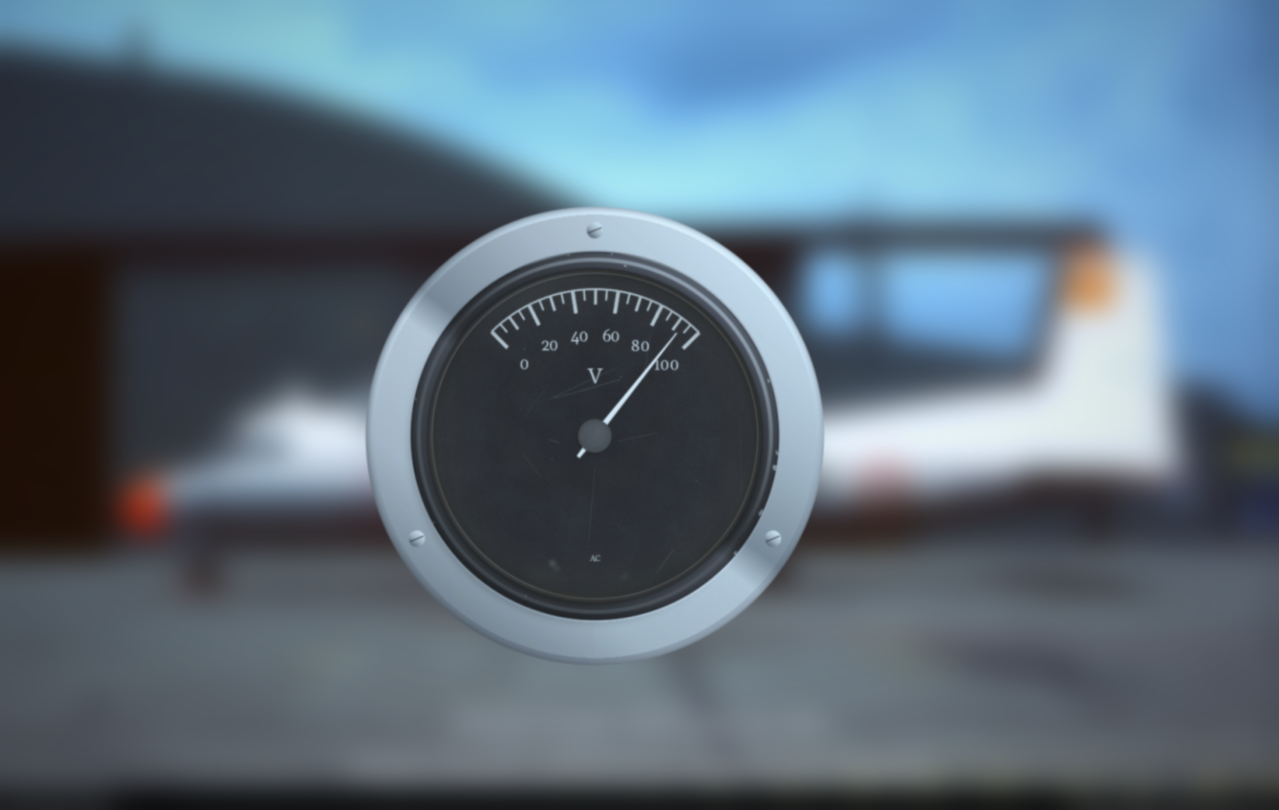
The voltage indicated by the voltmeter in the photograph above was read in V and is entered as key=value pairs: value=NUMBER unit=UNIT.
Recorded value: value=92.5 unit=V
